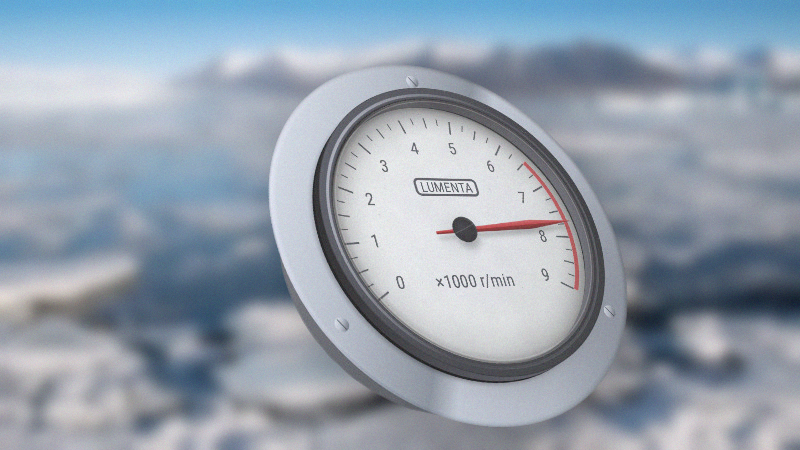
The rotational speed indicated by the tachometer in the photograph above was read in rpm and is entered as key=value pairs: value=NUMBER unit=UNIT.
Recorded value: value=7750 unit=rpm
